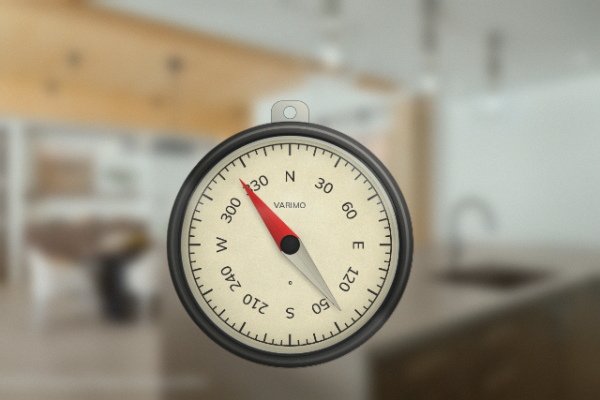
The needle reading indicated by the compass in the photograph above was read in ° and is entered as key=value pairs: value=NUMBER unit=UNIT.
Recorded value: value=322.5 unit=°
